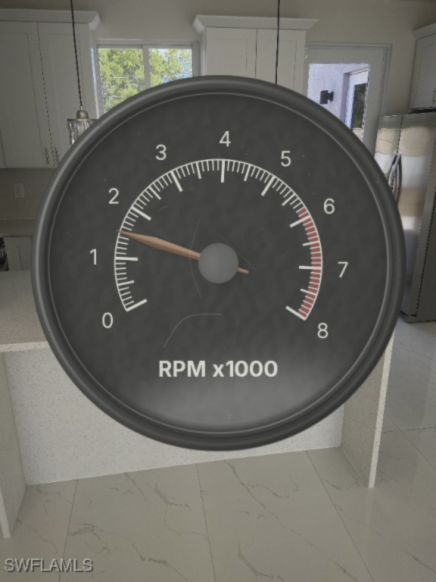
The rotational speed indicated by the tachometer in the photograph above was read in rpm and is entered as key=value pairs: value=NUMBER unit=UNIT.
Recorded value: value=1500 unit=rpm
